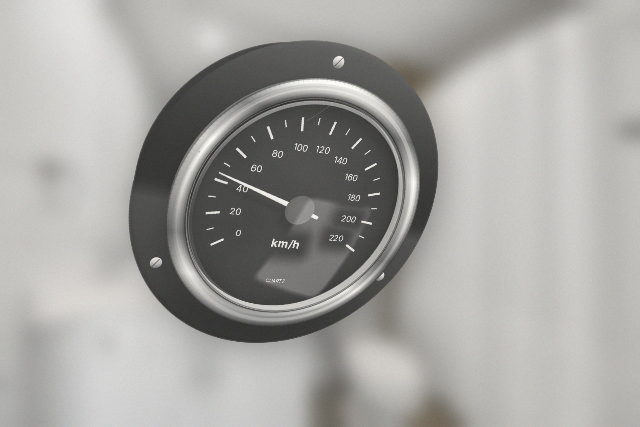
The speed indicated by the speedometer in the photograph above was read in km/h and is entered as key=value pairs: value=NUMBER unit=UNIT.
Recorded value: value=45 unit=km/h
